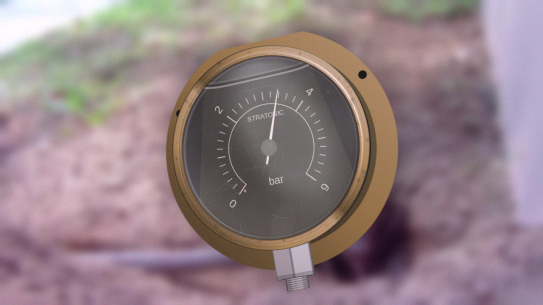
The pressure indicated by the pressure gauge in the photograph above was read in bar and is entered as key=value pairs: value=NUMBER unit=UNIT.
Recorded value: value=3.4 unit=bar
